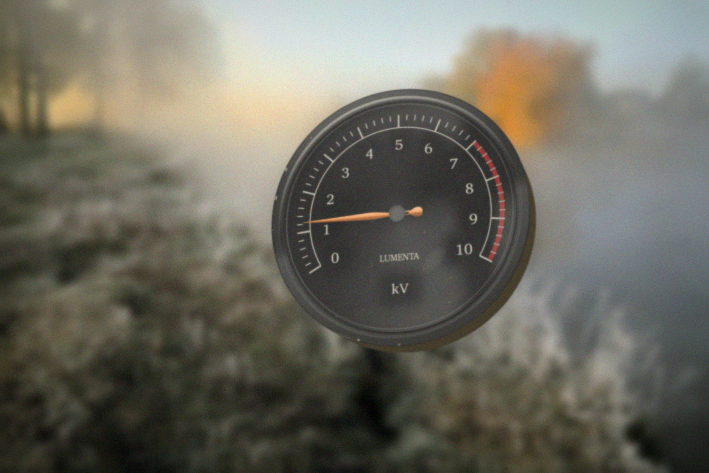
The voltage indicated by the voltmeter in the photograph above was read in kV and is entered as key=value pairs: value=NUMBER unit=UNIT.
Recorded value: value=1.2 unit=kV
